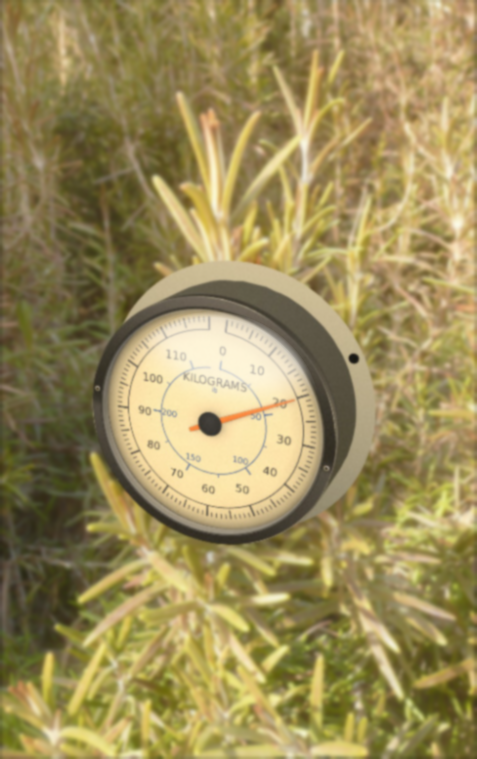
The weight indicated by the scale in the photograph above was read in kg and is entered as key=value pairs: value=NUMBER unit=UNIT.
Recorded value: value=20 unit=kg
